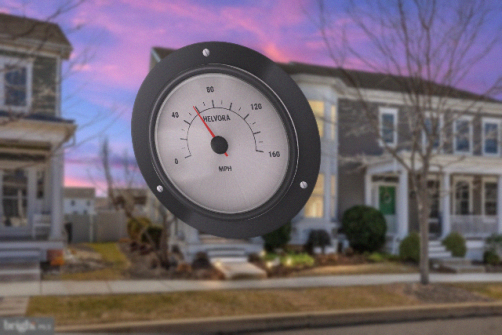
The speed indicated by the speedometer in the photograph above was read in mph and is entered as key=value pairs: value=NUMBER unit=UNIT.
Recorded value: value=60 unit=mph
